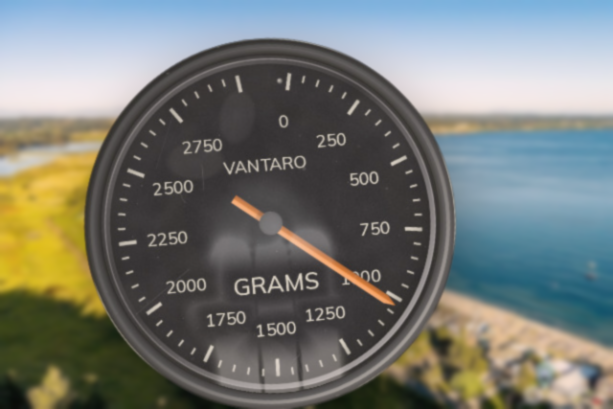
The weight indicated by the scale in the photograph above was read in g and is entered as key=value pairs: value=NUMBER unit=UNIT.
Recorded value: value=1025 unit=g
